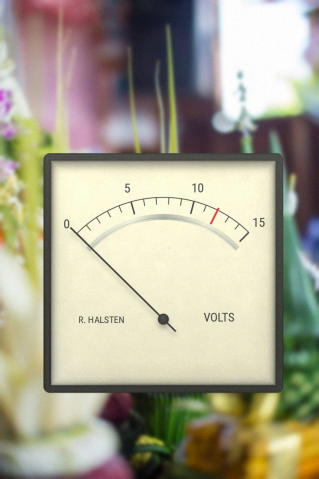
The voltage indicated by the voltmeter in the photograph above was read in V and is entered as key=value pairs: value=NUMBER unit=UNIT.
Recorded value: value=0 unit=V
